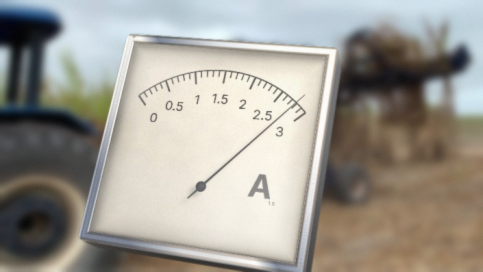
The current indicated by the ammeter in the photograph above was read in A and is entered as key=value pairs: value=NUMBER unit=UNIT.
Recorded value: value=2.8 unit=A
